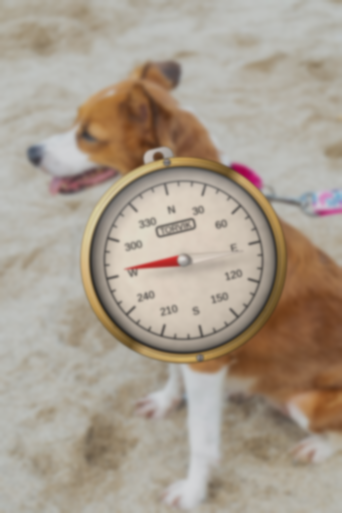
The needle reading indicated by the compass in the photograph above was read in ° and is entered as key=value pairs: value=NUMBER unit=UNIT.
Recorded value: value=275 unit=°
